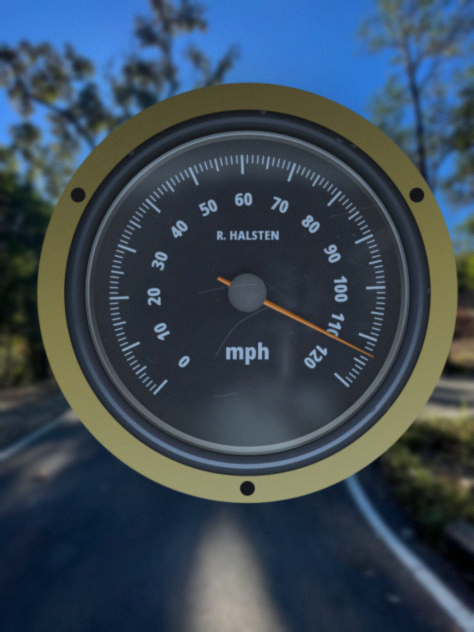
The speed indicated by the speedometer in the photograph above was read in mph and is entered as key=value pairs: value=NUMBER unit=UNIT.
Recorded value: value=113 unit=mph
